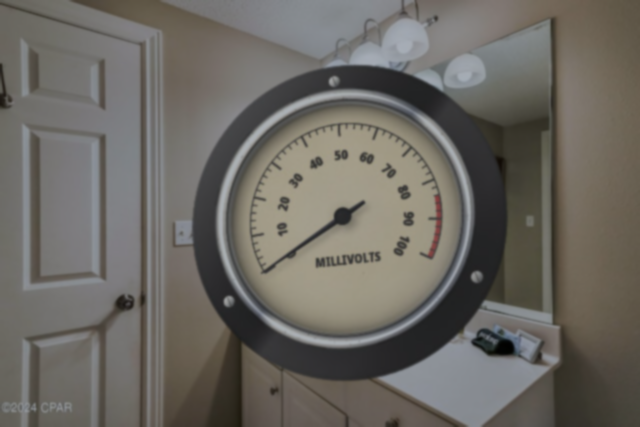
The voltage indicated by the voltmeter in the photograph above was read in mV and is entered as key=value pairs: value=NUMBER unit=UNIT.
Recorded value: value=0 unit=mV
